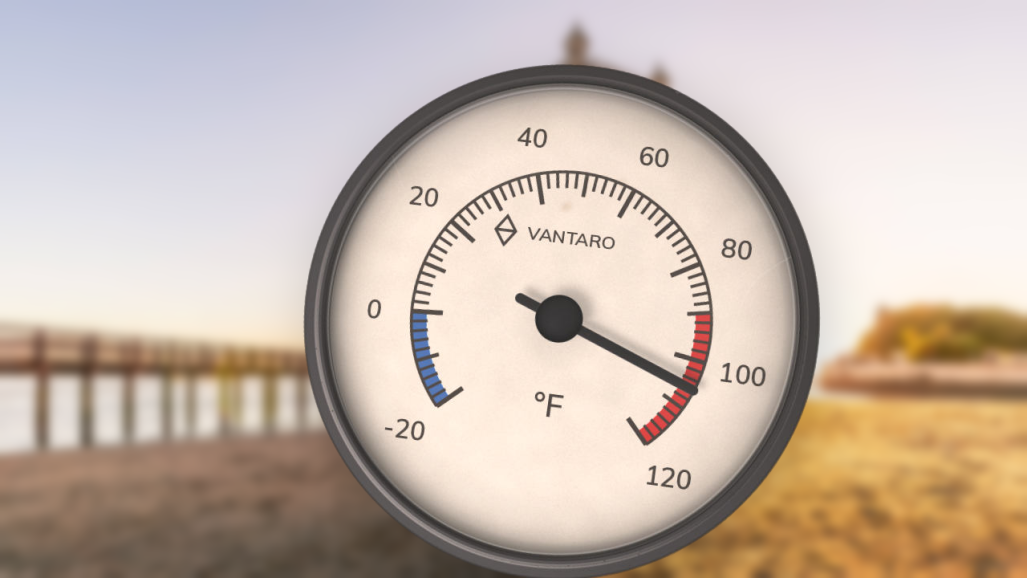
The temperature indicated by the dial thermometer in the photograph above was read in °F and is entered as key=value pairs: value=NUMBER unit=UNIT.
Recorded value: value=106 unit=°F
